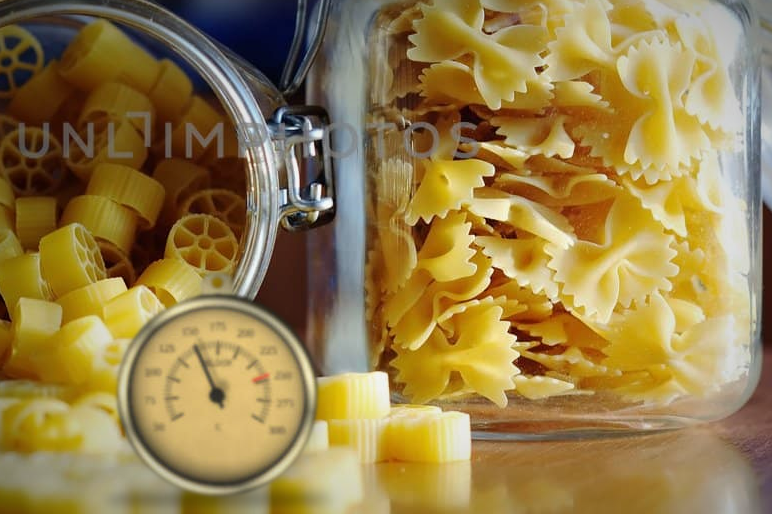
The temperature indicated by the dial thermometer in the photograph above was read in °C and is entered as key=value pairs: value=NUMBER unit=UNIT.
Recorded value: value=150 unit=°C
